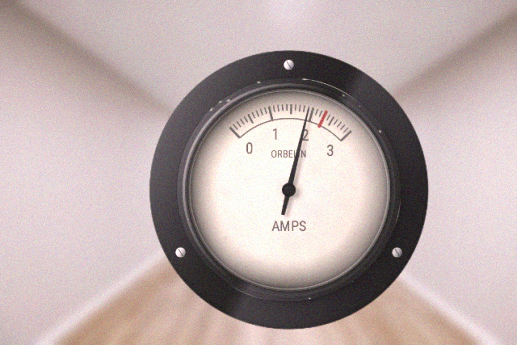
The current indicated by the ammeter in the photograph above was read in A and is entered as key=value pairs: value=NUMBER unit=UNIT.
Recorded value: value=1.9 unit=A
